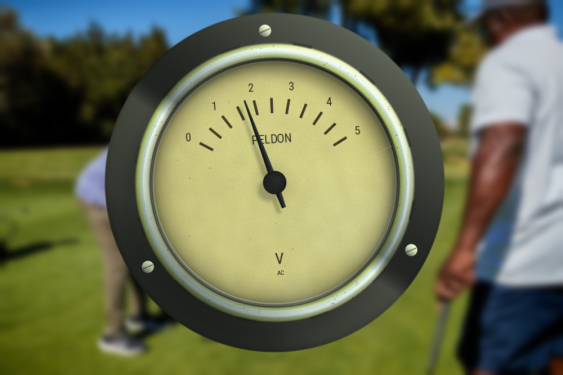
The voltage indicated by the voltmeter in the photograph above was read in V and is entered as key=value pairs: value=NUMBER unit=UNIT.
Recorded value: value=1.75 unit=V
